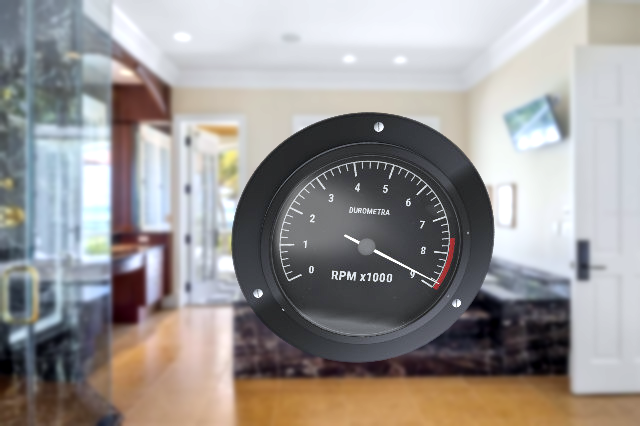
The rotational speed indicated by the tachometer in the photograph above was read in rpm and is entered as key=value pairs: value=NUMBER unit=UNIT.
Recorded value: value=8800 unit=rpm
